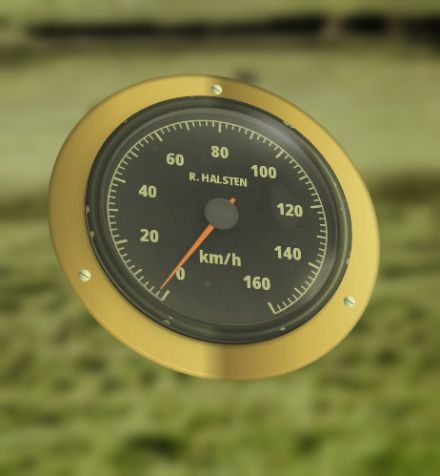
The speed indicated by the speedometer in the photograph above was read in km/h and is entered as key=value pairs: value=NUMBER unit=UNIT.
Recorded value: value=2 unit=km/h
